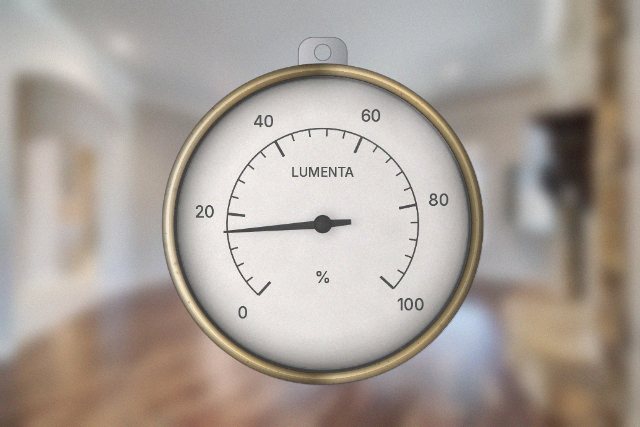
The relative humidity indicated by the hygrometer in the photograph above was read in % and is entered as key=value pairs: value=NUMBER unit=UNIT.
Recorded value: value=16 unit=%
